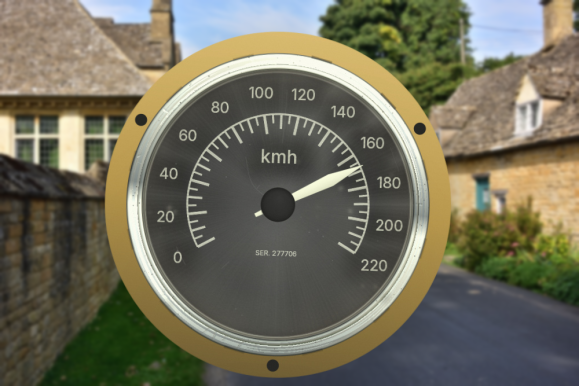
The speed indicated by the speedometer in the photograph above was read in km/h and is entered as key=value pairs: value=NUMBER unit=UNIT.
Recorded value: value=167.5 unit=km/h
